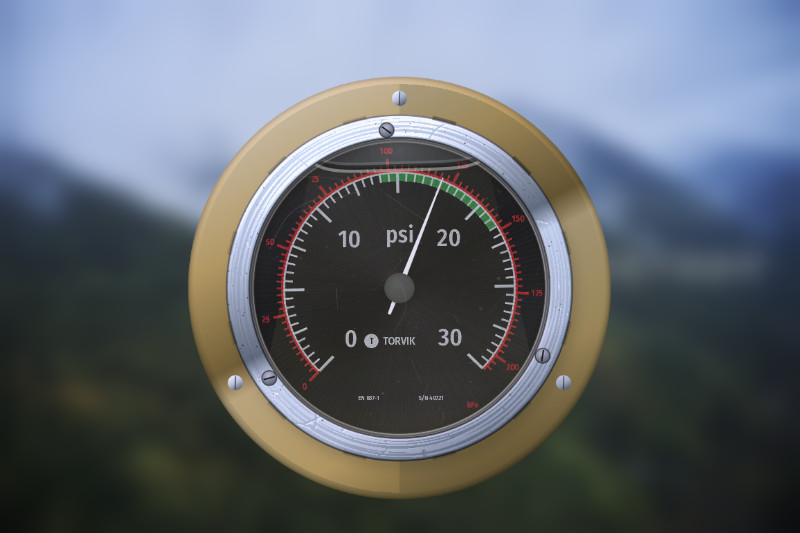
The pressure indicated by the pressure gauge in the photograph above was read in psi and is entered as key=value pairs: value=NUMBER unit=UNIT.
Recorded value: value=17.5 unit=psi
